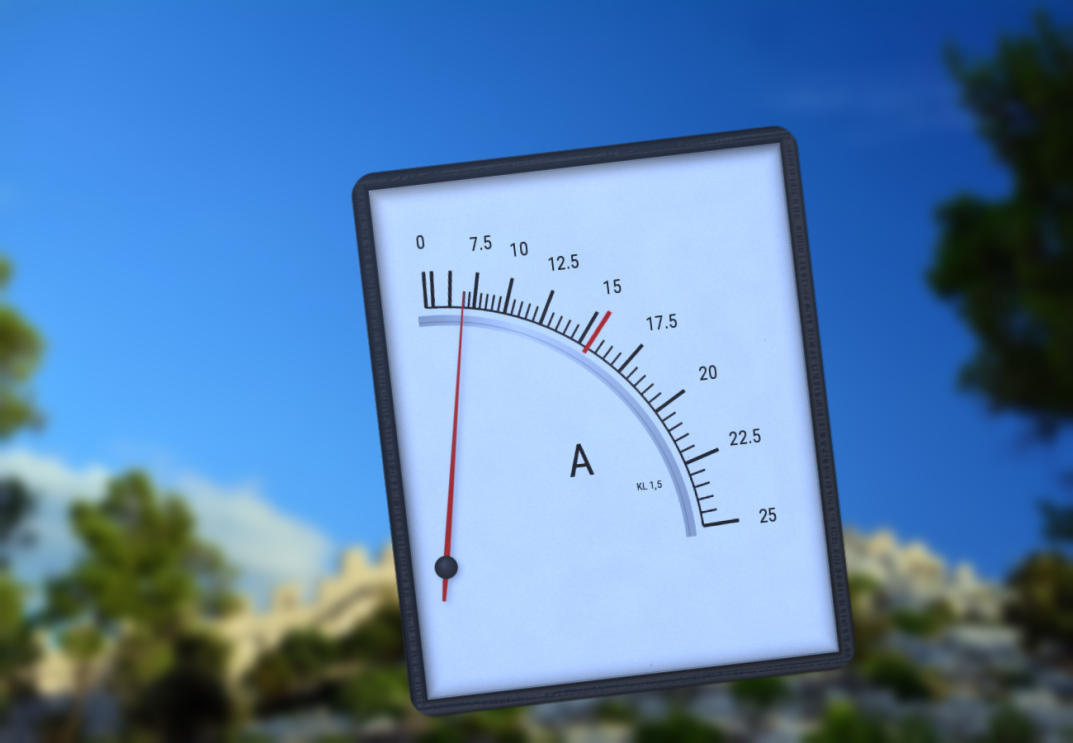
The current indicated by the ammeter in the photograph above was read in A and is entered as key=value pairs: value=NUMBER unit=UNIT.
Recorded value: value=6.5 unit=A
